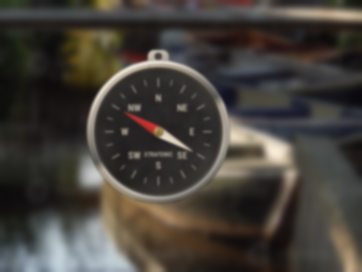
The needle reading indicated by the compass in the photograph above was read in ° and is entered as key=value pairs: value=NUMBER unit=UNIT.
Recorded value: value=300 unit=°
